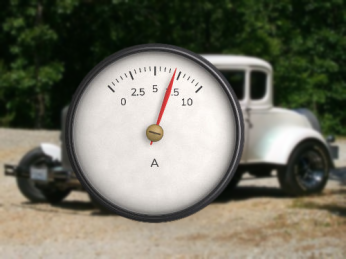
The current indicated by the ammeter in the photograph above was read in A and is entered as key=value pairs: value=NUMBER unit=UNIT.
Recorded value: value=7 unit=A
